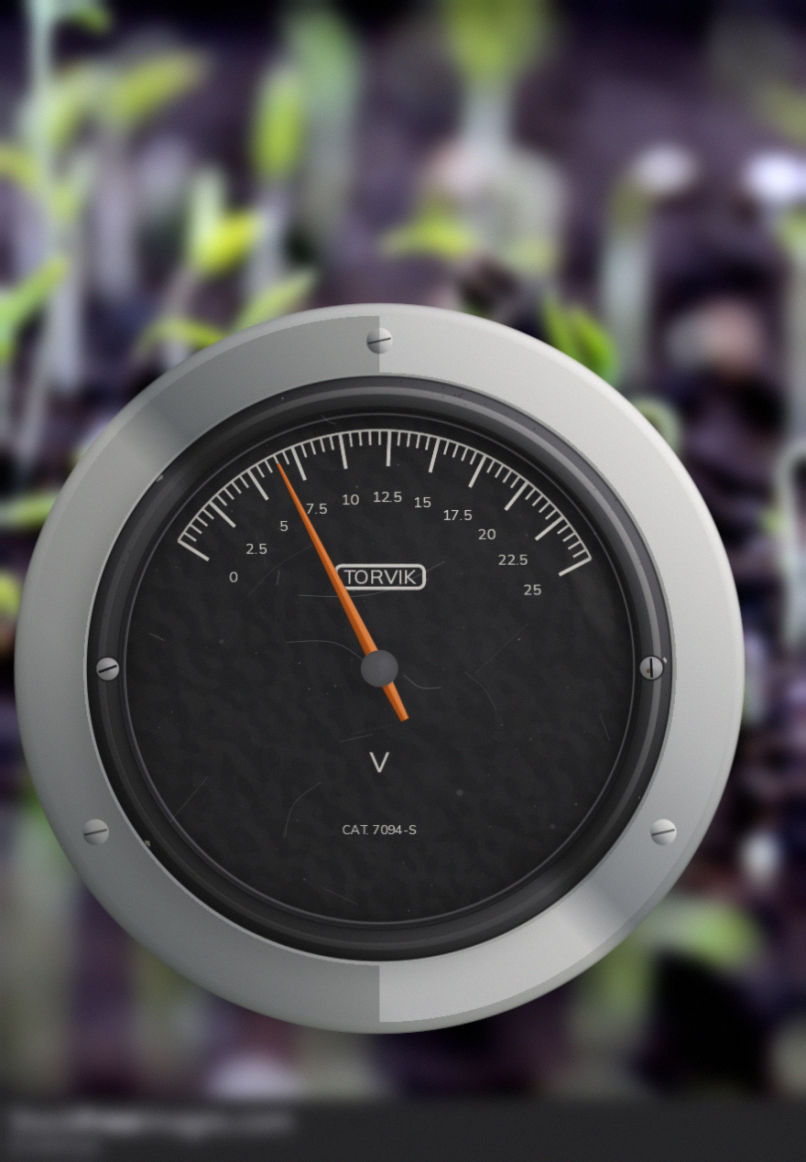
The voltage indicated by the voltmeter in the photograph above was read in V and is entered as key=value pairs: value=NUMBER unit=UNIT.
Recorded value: value=6.5 unit=V
